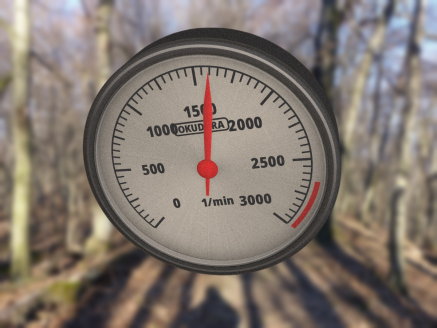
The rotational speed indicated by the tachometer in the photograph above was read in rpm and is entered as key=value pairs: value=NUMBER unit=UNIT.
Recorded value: value=1600 unit=rpm
